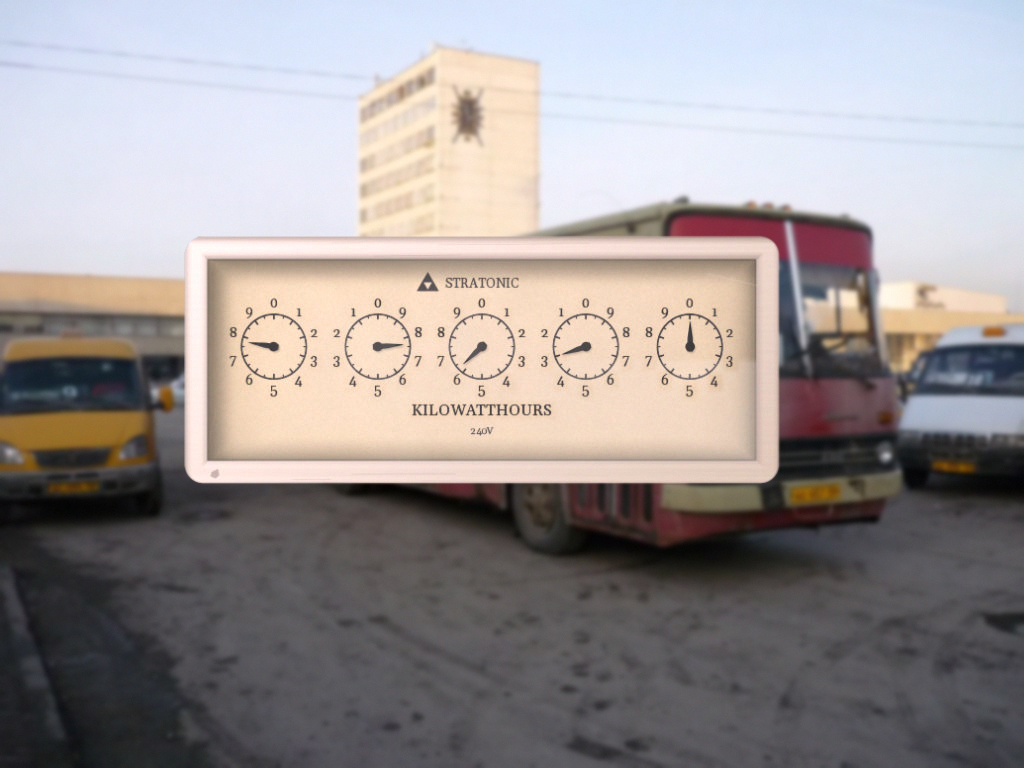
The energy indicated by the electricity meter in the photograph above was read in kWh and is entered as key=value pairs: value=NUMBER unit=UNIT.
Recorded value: value=77630 unit=kWh
